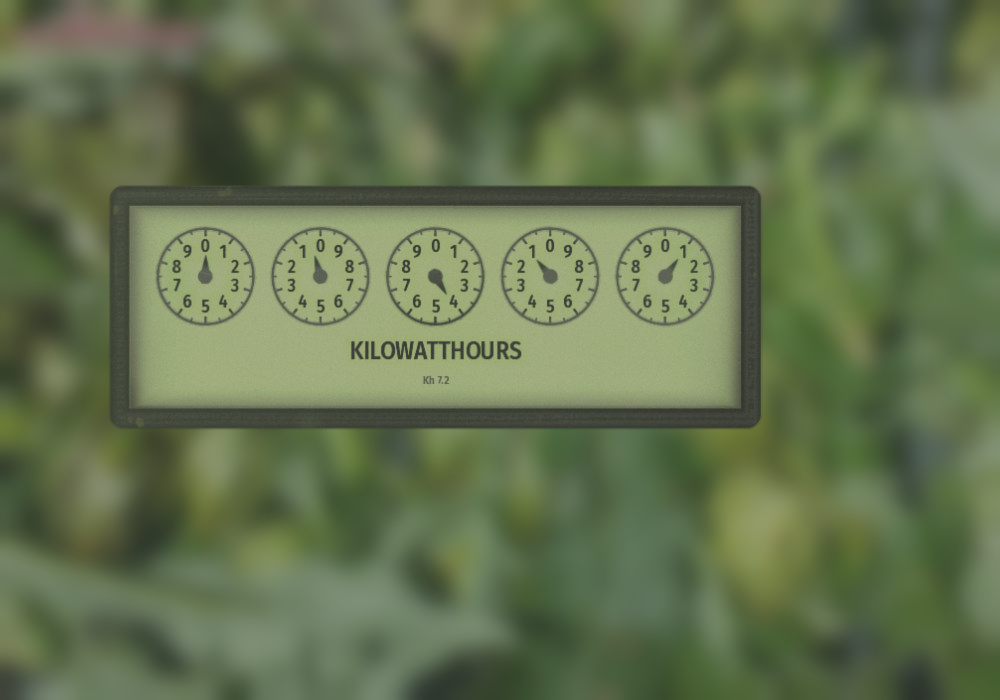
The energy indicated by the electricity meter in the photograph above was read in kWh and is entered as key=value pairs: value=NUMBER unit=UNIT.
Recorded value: value=411 unit=kWh
